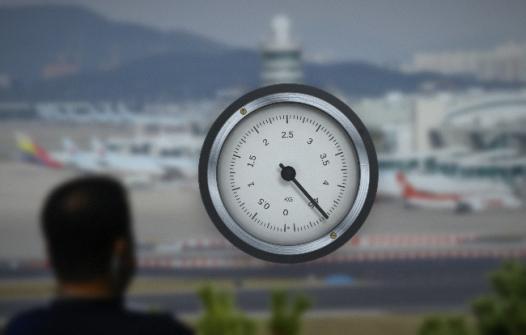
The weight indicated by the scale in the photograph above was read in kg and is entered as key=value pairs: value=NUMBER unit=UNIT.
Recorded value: value=4.5 unit=kg
